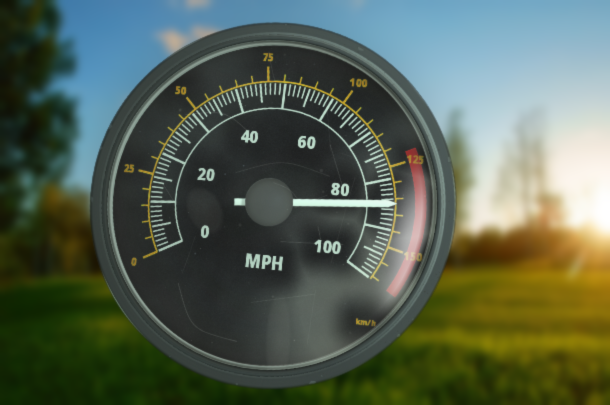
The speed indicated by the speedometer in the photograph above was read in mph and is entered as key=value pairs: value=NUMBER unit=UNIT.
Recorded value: value=85 unit=mph
